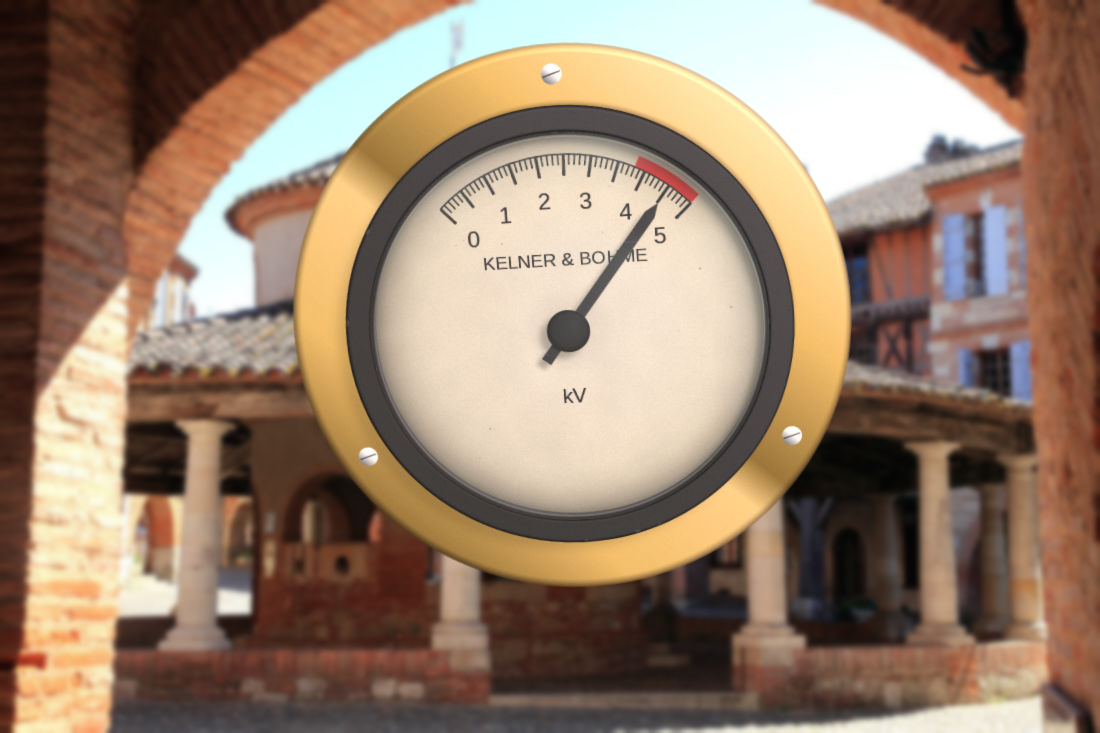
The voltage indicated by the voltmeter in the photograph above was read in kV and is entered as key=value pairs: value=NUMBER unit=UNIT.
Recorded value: value=4.5 unit=kV
